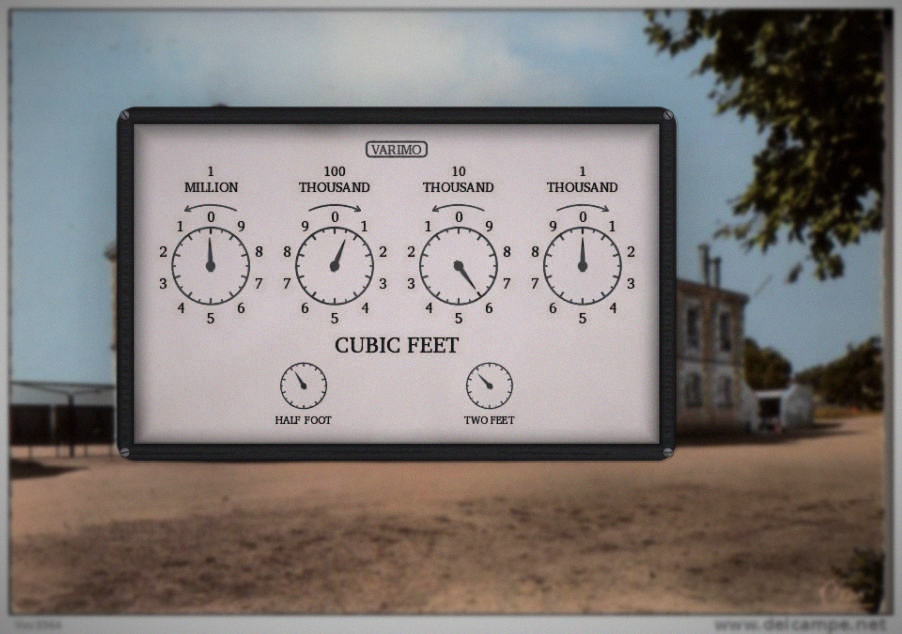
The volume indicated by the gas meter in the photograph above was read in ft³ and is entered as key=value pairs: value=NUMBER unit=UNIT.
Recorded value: value=6000 unit=ft³
